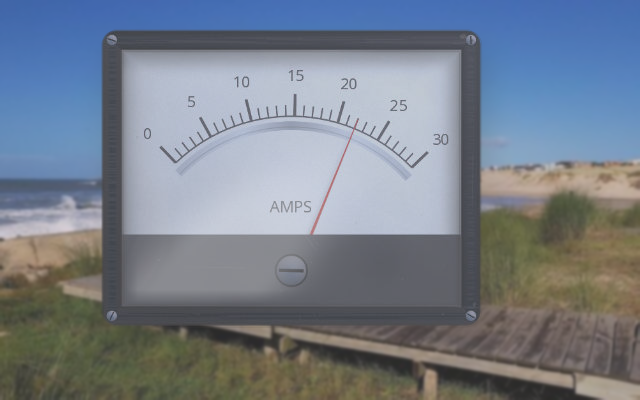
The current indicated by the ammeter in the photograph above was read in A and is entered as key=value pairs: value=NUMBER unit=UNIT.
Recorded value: value=22 unit=A
